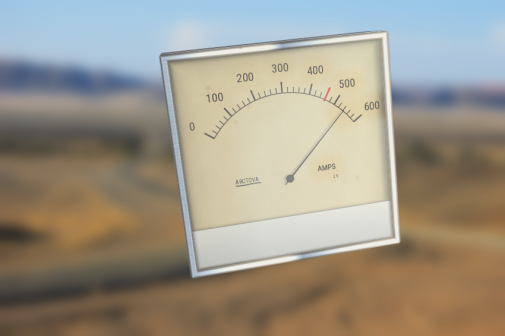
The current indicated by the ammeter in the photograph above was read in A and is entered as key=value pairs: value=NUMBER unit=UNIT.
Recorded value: value=540 unit=A
